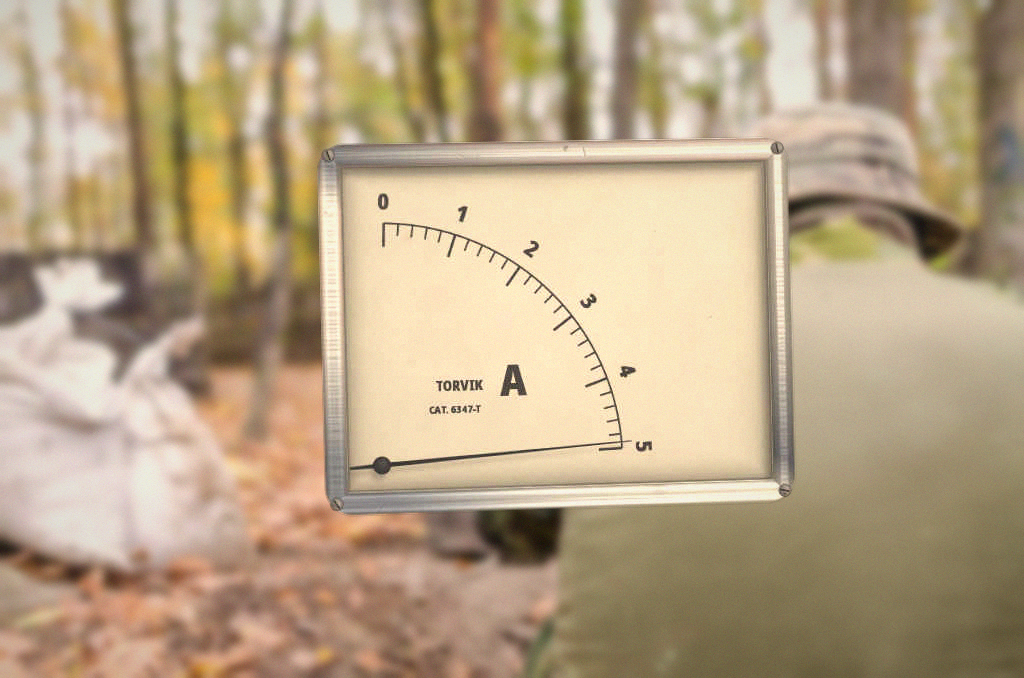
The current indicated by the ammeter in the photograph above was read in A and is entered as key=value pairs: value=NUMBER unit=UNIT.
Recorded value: value=4.9 unit=A
